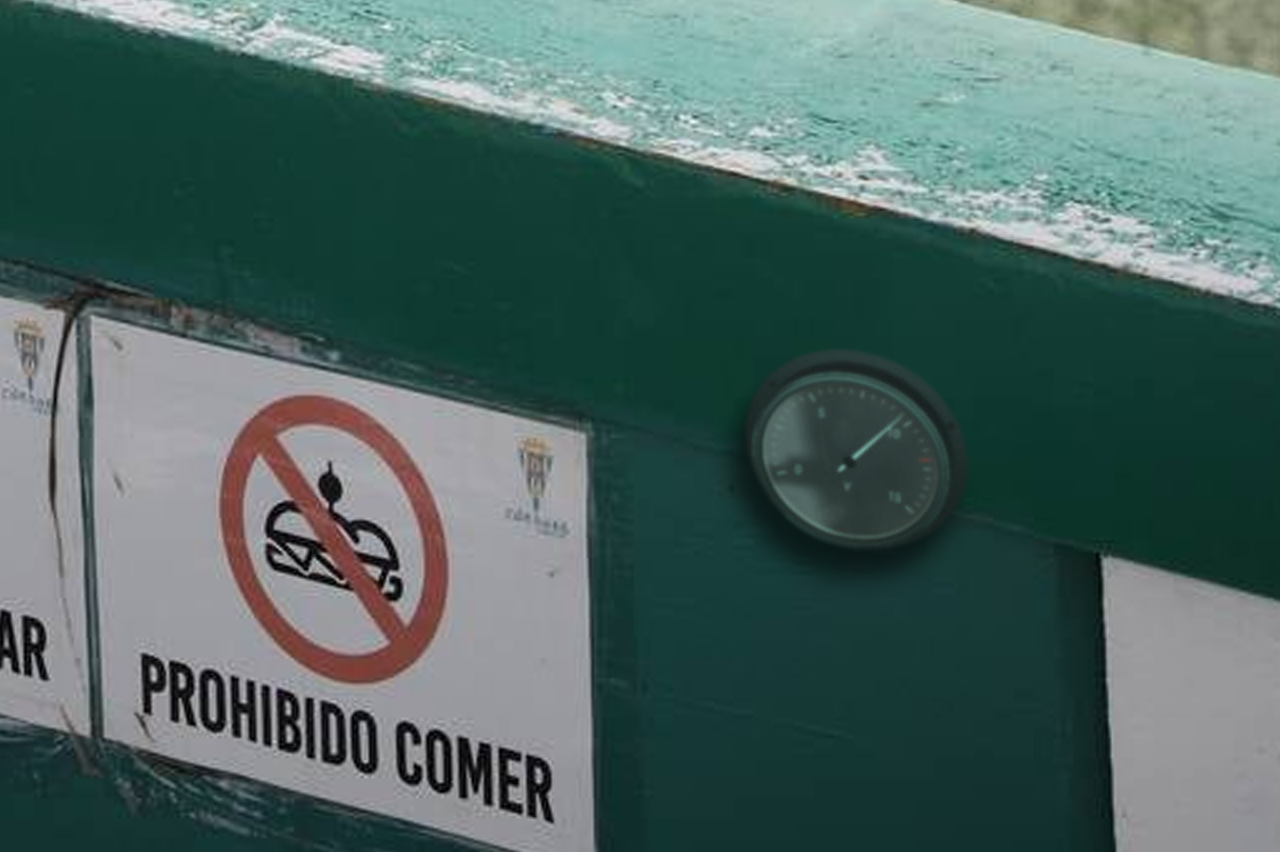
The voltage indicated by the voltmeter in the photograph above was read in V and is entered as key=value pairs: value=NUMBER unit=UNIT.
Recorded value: value=9.5 unit=V
